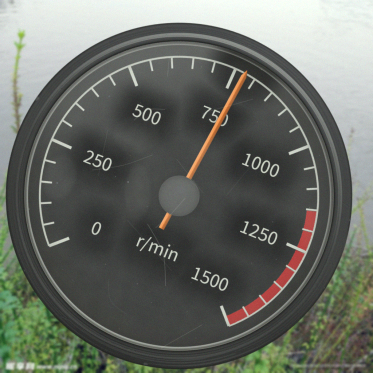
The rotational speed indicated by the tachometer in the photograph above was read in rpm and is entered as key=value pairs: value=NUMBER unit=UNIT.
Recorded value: value=775 unit=rpm
